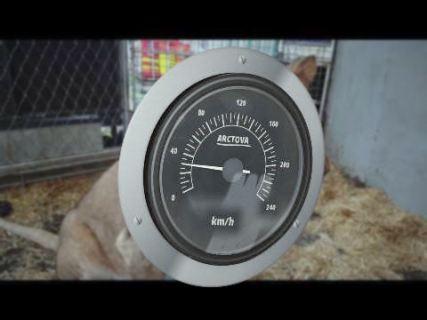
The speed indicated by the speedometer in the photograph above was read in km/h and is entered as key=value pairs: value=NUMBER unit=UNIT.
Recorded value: value=30 unit=km/h
